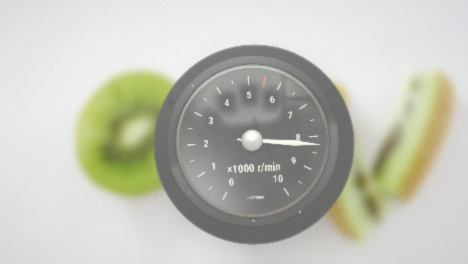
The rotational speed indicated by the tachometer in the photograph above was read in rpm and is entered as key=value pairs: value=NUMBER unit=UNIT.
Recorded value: value=8250 unit=rpm
